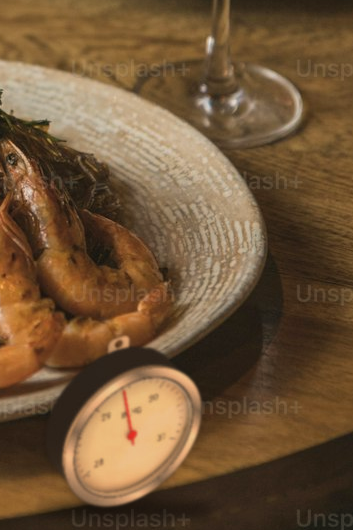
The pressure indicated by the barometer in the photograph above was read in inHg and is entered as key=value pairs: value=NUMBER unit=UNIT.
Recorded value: value=29.4 unit=inHg
